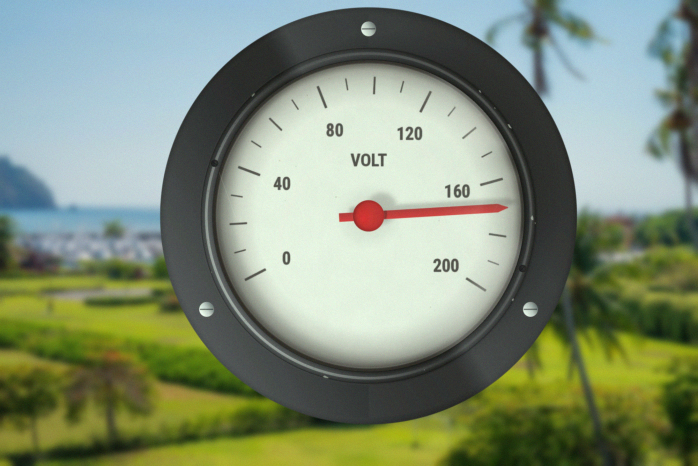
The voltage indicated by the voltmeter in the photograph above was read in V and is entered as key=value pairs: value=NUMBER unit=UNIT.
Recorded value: value=170 unit=V
